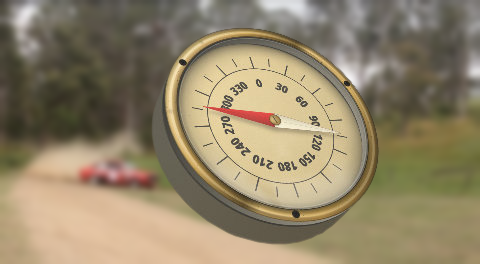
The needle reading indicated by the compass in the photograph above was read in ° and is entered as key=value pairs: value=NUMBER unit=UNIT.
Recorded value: value=285 unit=°
